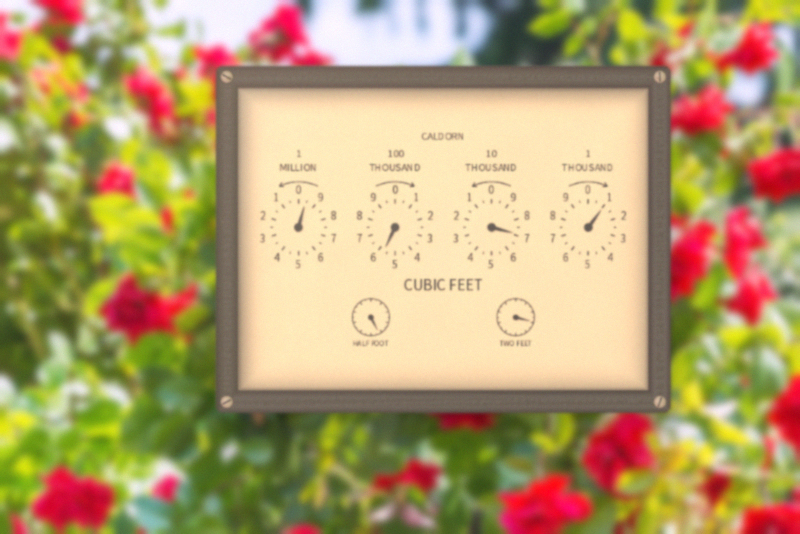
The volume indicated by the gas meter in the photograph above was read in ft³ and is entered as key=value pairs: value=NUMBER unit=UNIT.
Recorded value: value=957100 unit=ft³
